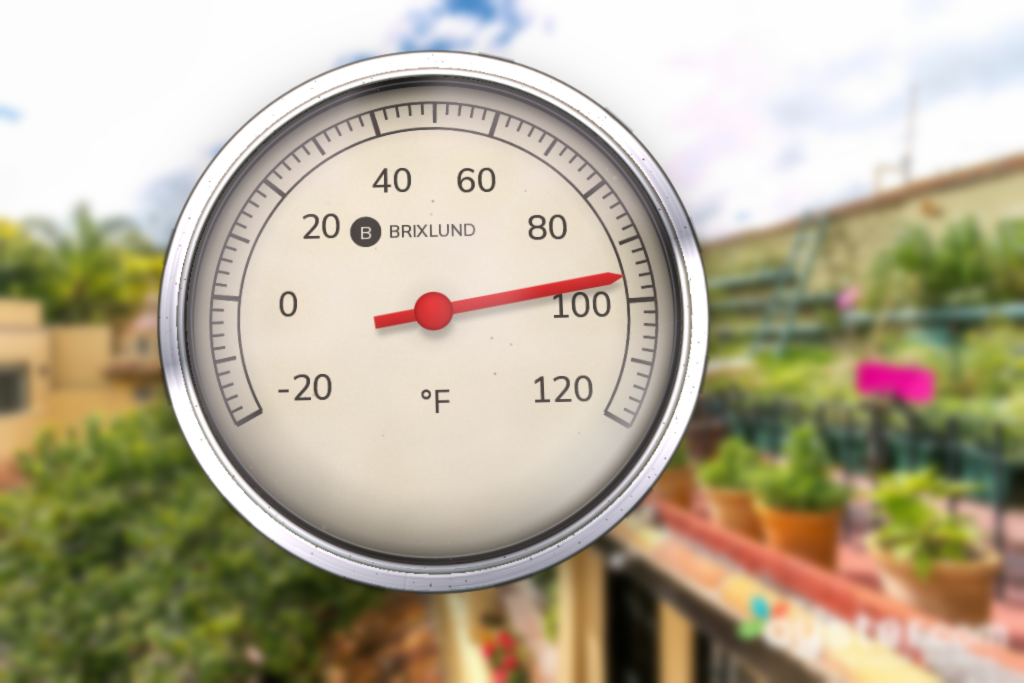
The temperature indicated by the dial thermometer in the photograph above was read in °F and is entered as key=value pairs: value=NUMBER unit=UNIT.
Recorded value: value=96 unit=°F
